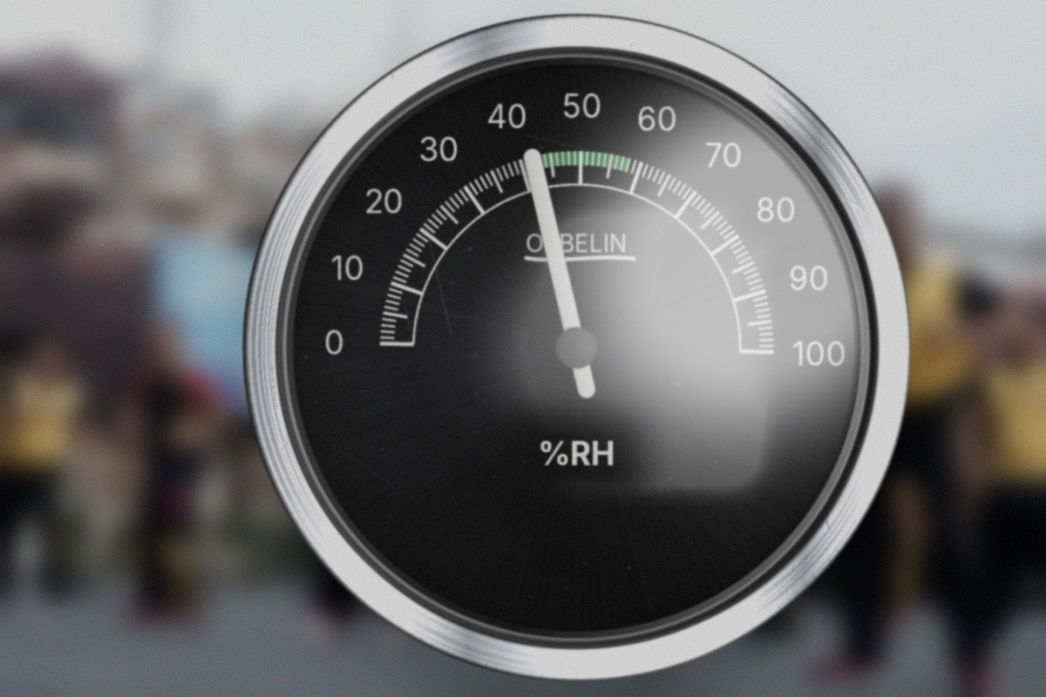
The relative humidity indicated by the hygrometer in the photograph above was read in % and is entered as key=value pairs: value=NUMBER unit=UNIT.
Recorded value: value=42 unit=%
